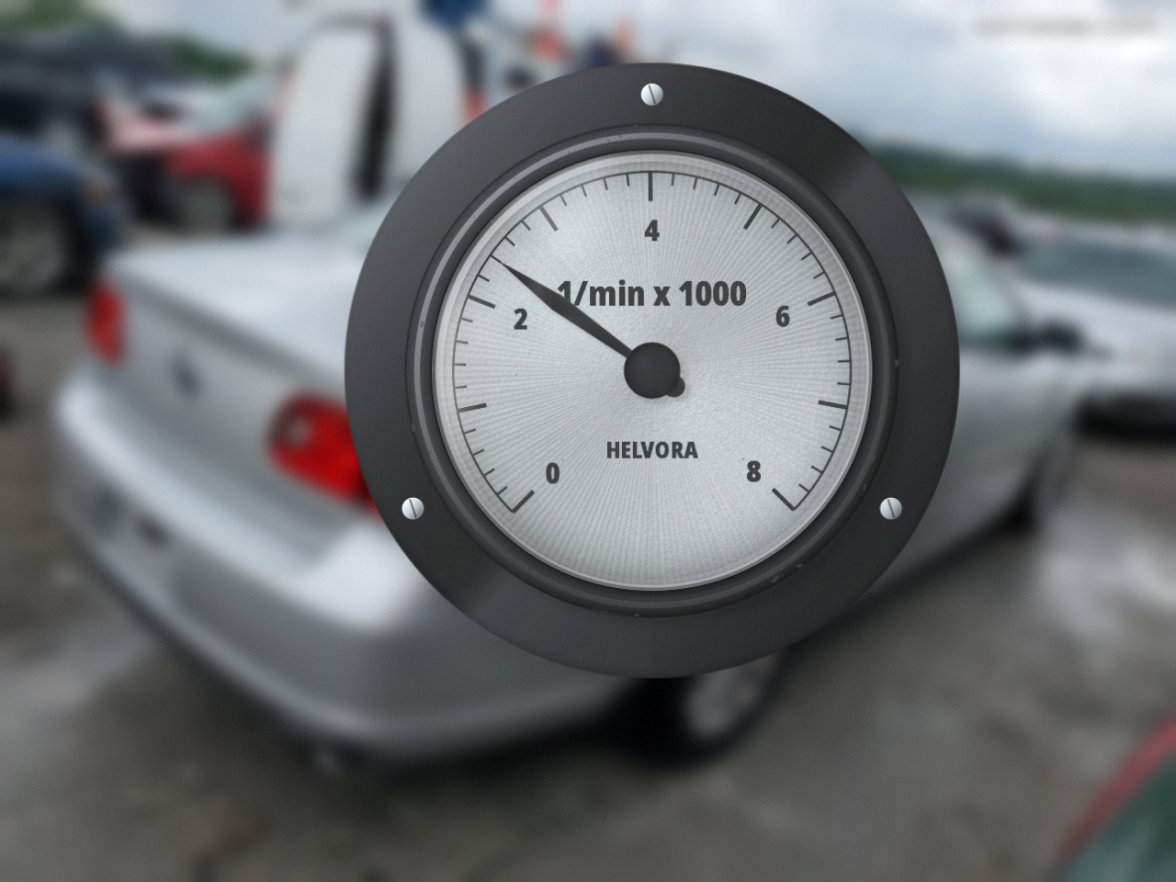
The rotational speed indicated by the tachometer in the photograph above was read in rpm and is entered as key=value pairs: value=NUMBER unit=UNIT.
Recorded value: value=2400 unit=rpm
